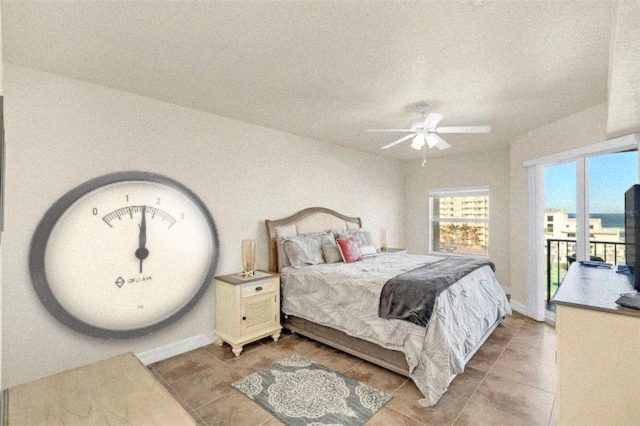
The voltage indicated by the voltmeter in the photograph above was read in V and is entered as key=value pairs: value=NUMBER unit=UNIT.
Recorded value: value=1.5 unit=V
